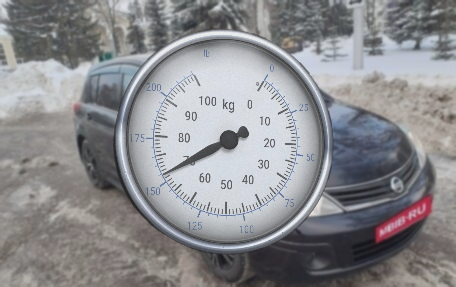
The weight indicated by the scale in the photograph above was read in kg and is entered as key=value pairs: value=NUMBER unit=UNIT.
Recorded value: value=70 unit=kg
